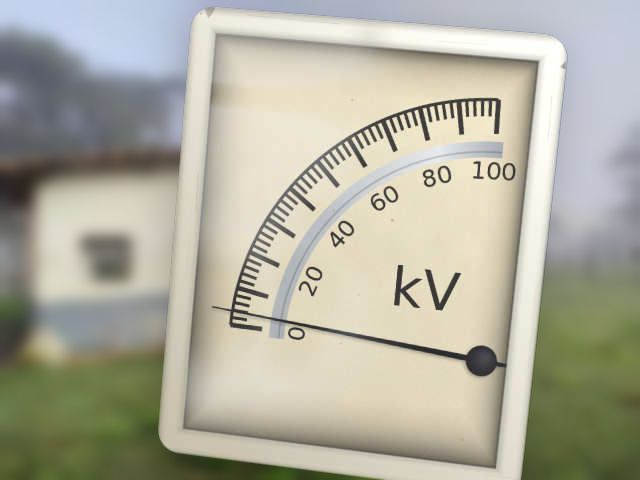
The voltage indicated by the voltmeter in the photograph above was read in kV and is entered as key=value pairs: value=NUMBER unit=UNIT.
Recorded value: value=4 unit=kV
